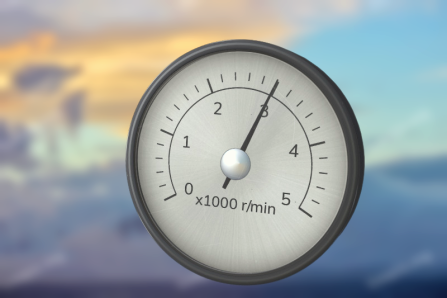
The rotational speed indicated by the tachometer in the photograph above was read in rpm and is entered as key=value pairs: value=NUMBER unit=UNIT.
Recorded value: value=3000 unit=rpm
